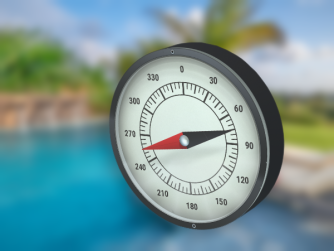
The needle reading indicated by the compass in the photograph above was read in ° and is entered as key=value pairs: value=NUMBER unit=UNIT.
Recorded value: value=255 unit=°
